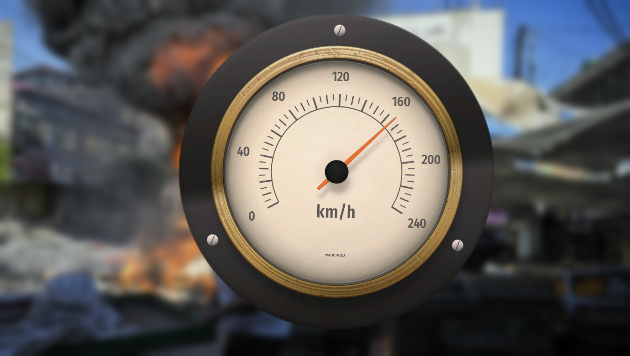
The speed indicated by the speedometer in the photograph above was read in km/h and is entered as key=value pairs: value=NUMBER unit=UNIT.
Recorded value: value=165 unit=km/h
